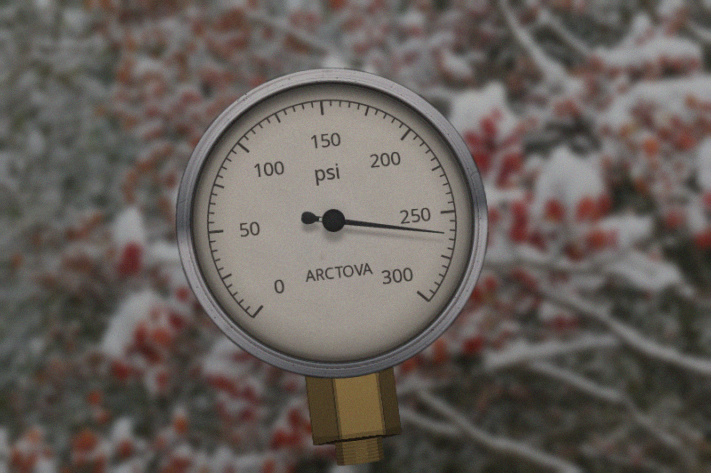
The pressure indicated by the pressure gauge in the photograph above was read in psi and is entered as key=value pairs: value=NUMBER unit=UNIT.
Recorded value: value=262.5 unit=psi
